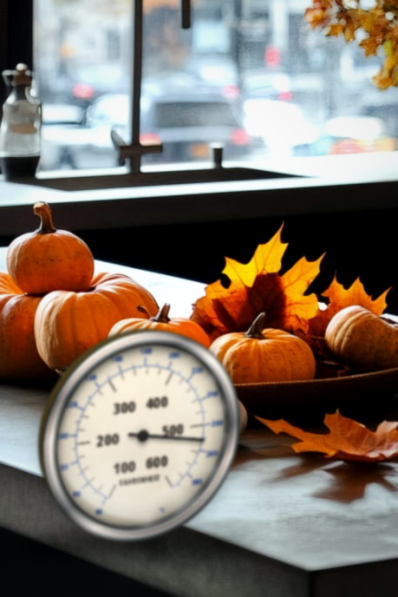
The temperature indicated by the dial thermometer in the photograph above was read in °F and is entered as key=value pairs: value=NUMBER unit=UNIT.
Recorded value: value=520 unit=°F
